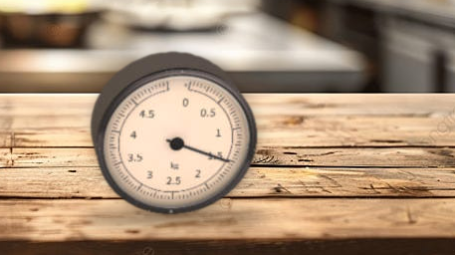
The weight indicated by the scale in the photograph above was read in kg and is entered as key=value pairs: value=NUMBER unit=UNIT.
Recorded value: value=1.5 unit=kg
